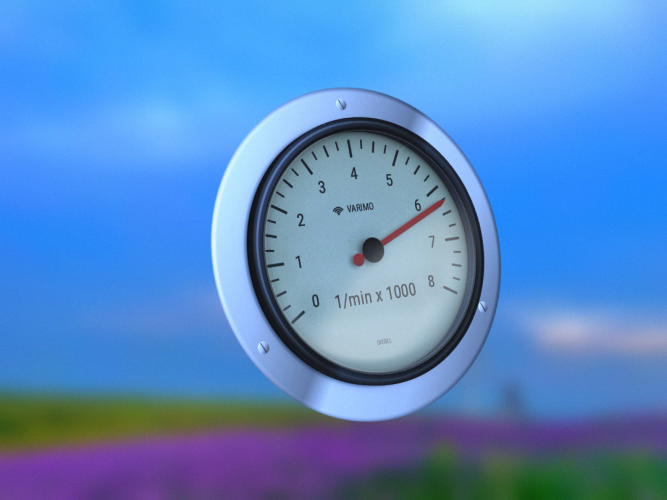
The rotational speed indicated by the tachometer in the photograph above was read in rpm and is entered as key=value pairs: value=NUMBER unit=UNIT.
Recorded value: value=6250 unit=rpm
